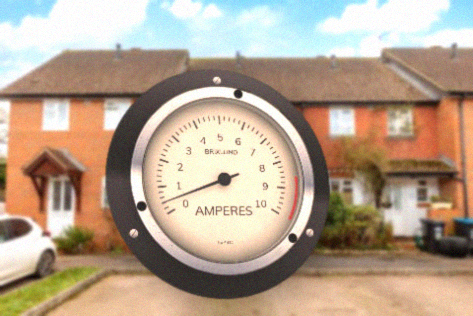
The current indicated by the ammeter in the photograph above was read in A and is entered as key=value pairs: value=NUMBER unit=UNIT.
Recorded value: value=0.4 unit=A
